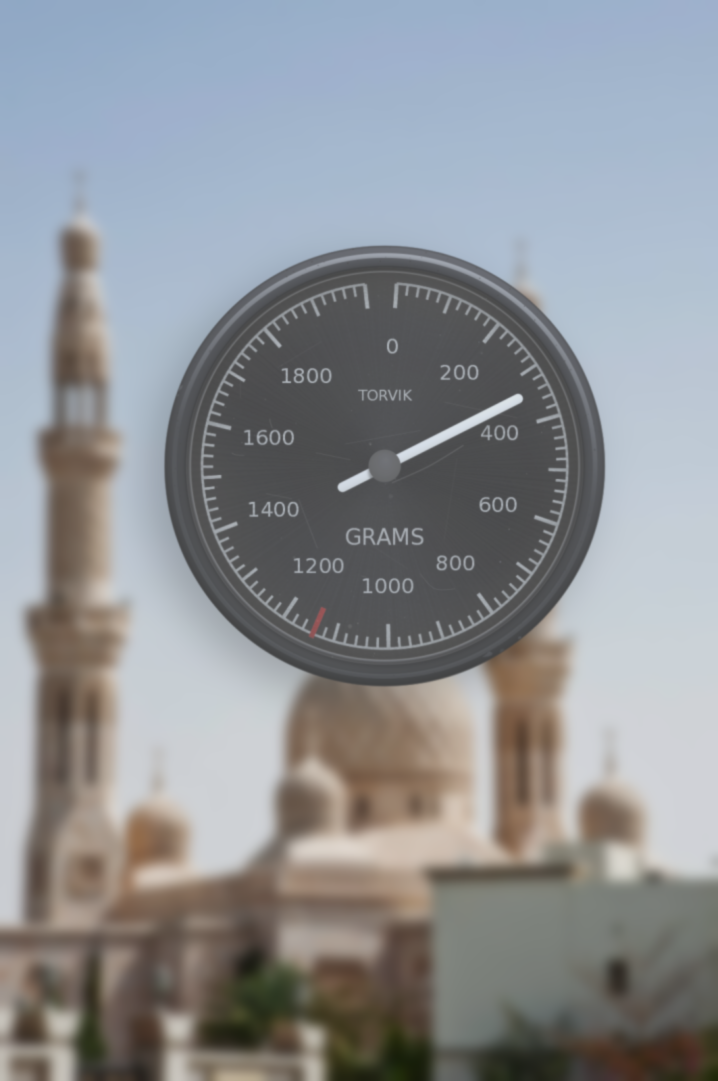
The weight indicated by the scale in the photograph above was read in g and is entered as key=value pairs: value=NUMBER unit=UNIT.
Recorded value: value=340 unit=g
